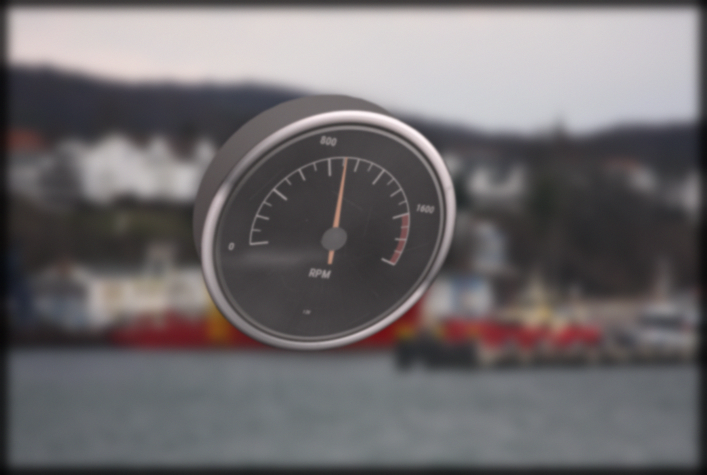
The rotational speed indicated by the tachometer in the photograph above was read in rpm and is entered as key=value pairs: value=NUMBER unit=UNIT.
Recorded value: value=900 unit=rpm
